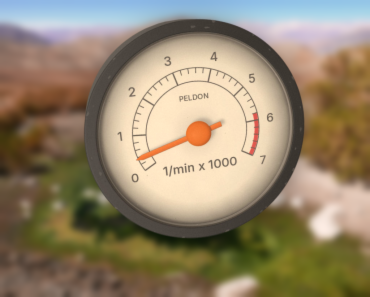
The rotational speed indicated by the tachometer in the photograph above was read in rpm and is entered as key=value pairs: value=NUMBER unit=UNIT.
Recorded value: value=400 unit=rpm
